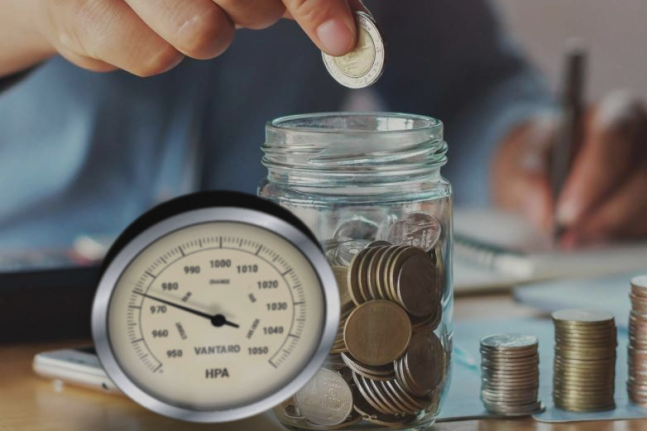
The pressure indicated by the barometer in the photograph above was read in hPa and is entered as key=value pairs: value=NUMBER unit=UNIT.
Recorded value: value=975 unit=hPa
